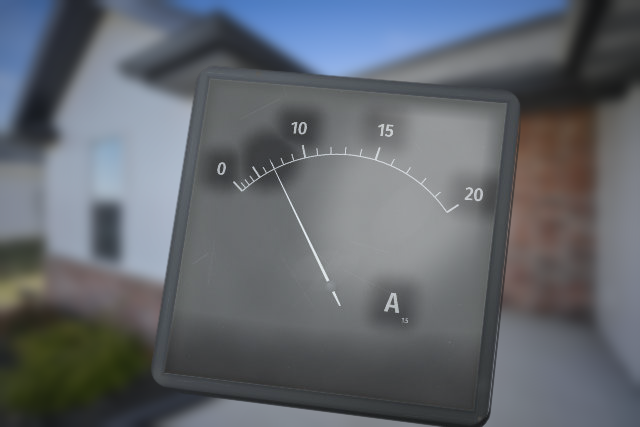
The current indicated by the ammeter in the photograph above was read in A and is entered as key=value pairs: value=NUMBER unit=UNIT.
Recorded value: value=7 unit=A
